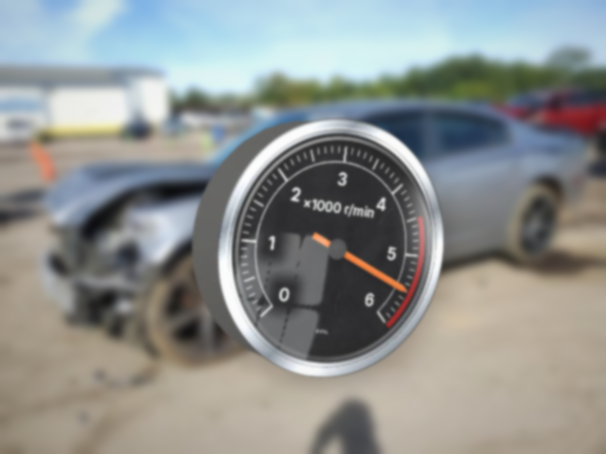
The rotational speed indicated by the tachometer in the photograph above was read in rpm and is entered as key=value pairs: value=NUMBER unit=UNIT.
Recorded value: value=5500 unit=rpm
